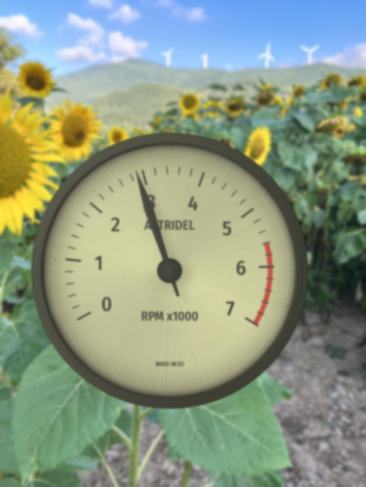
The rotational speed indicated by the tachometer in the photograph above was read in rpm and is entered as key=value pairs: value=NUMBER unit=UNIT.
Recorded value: value=2900 unit=rpm
